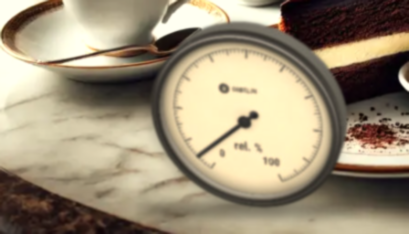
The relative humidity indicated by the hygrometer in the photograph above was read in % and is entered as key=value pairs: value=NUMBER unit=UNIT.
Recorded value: value=5 unit=%
